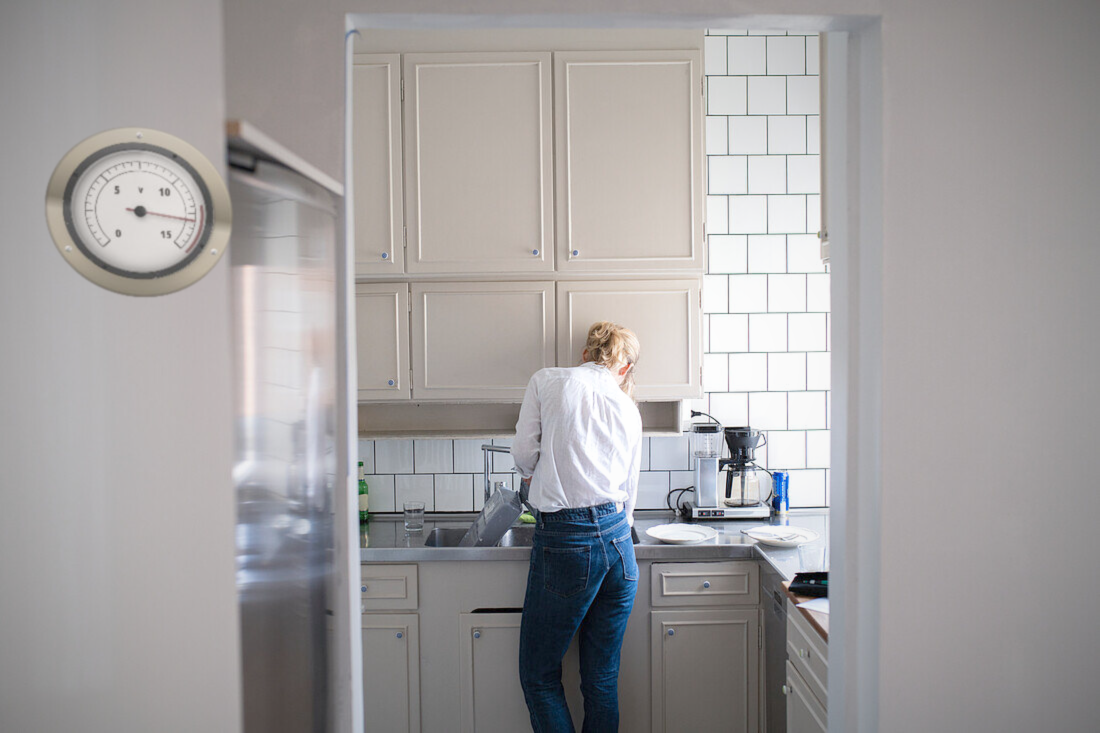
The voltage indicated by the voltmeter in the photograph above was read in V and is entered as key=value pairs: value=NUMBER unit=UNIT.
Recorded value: value=13 unit=V
